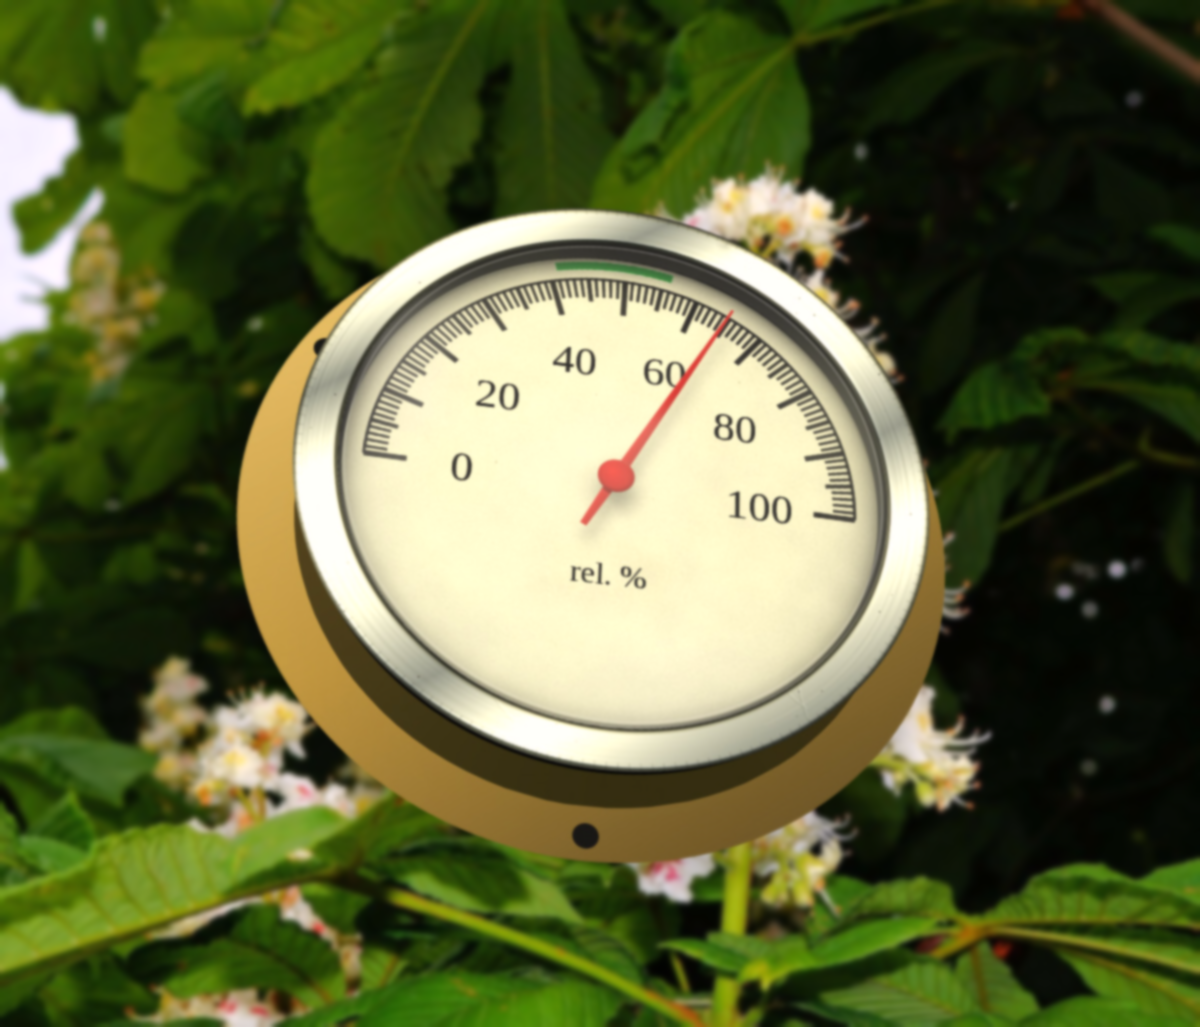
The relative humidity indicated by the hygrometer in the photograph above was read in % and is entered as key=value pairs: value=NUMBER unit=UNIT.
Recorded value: value=65 unit=%
